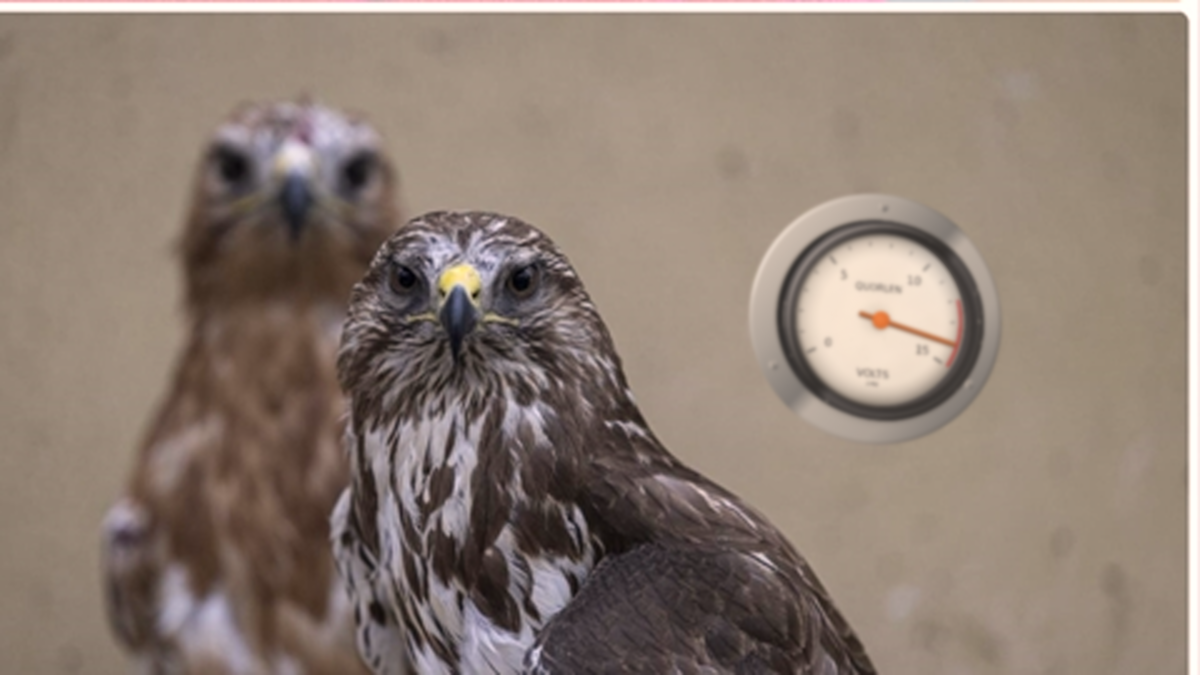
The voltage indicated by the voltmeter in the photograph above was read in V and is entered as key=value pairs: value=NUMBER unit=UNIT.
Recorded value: value=14 unit=V
